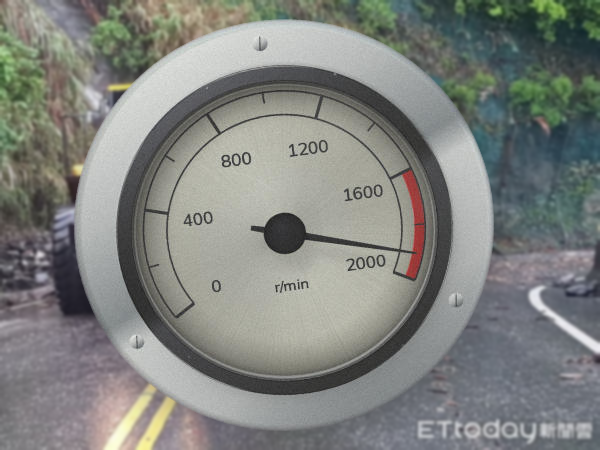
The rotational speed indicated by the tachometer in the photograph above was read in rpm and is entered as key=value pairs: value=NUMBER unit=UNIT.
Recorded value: value=1900 unit=rpm
